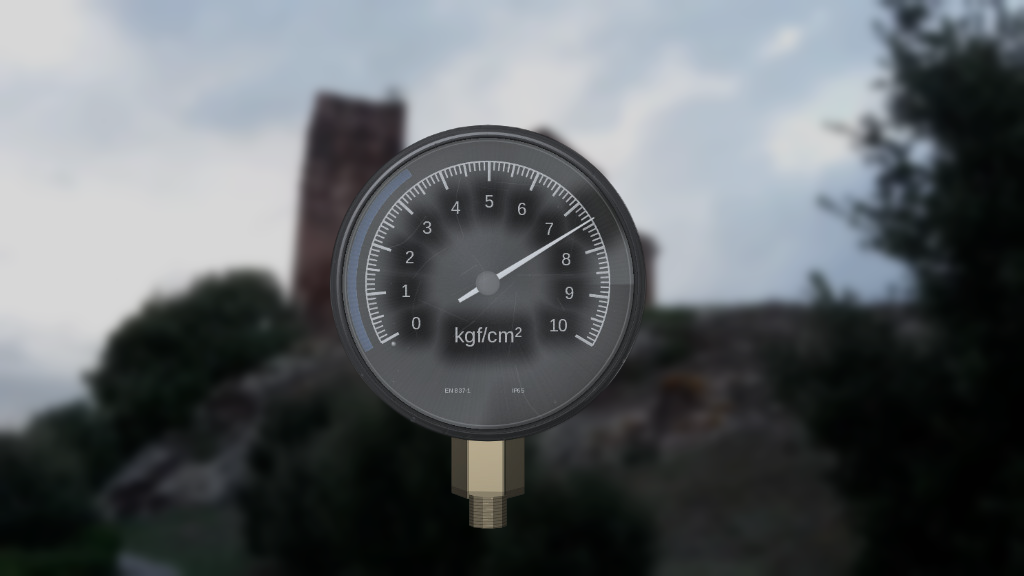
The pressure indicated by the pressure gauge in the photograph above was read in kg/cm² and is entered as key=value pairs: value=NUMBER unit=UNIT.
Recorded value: value=7.4 unit=kg/cm²
